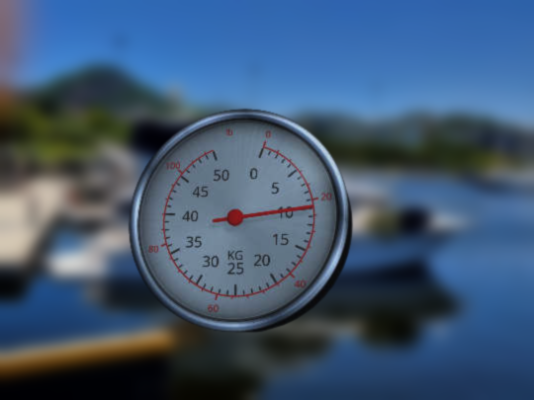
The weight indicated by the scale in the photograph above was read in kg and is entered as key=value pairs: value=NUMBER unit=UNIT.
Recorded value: value=10 unit=kg
